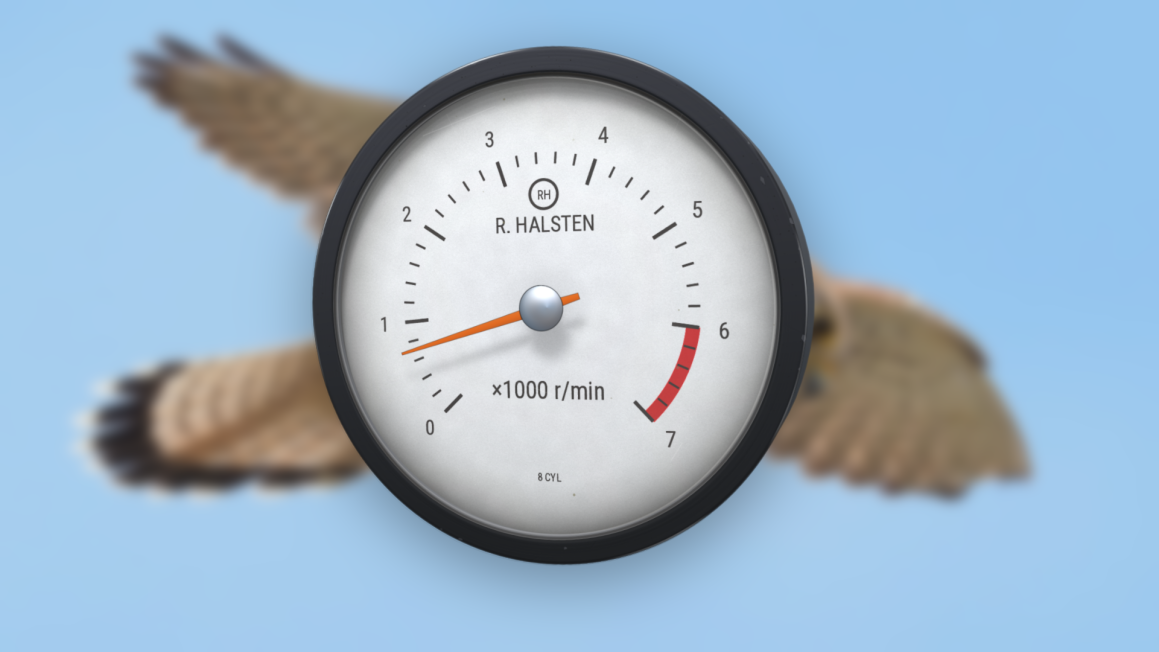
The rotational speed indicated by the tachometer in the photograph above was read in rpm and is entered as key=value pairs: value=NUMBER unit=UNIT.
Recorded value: value=700 unit=rpm
